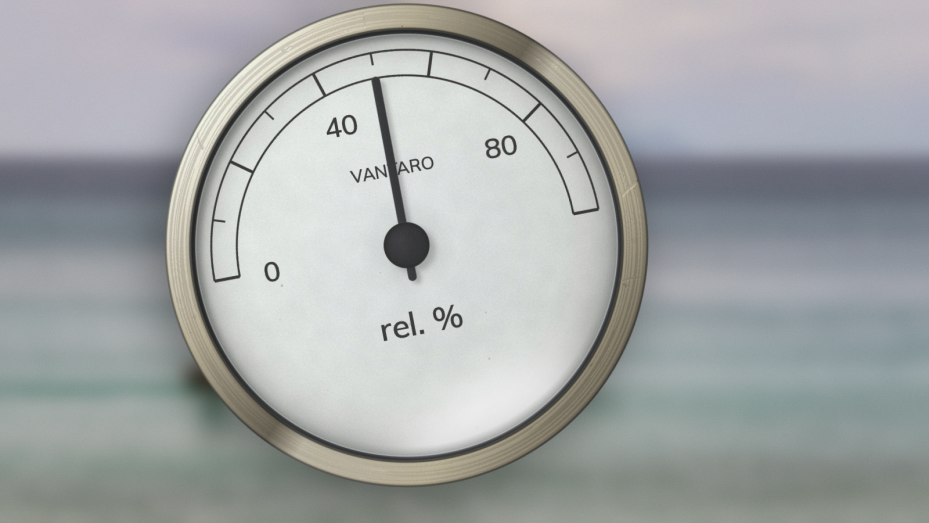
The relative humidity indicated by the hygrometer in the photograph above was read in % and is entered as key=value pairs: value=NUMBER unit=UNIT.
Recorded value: value=50 unit=%
